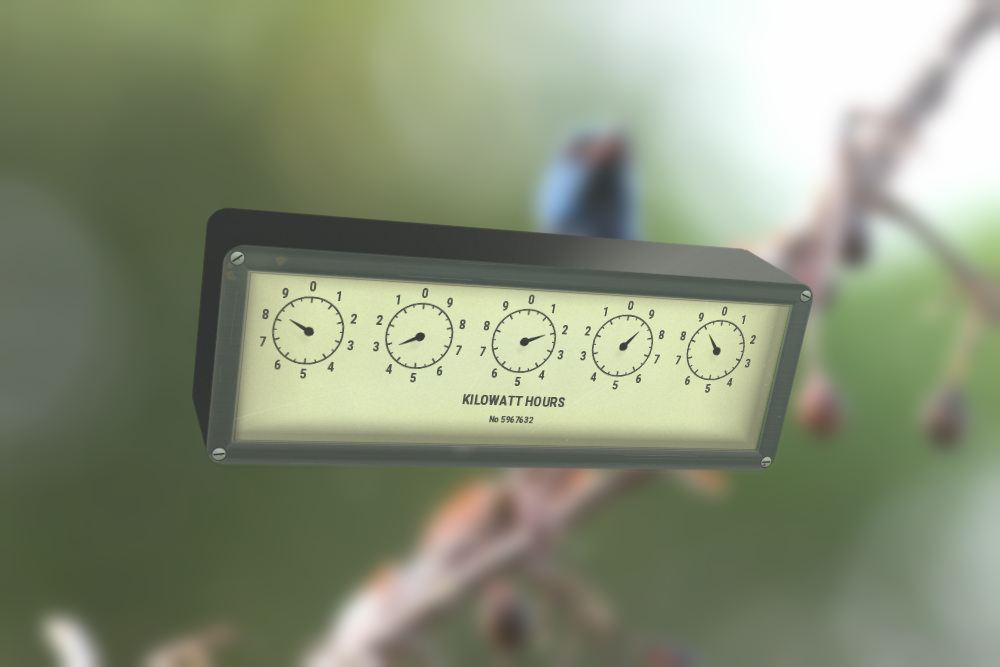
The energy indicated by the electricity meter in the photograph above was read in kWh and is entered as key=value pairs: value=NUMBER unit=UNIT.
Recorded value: value=83189 unit=kWh
